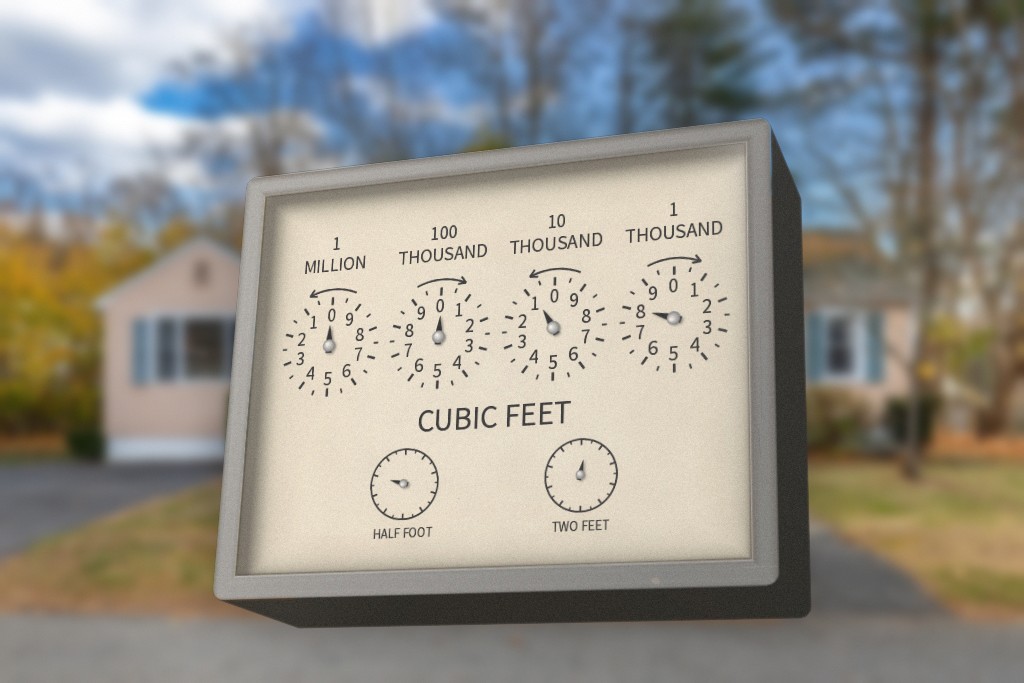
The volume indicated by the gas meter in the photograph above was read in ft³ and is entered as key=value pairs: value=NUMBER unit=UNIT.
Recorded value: value=800 unit=ft³
